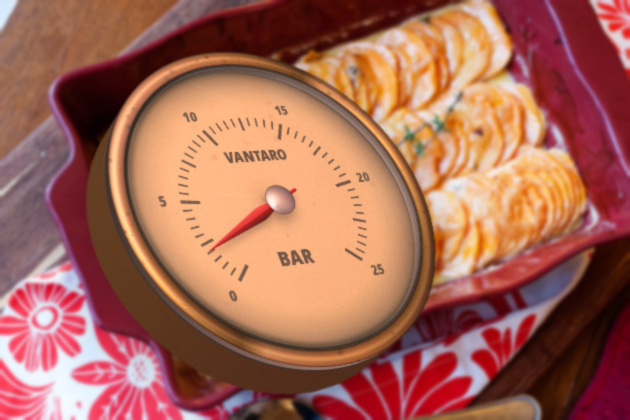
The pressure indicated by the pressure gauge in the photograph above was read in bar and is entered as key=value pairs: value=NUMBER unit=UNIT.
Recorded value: value=2 unit=bar
